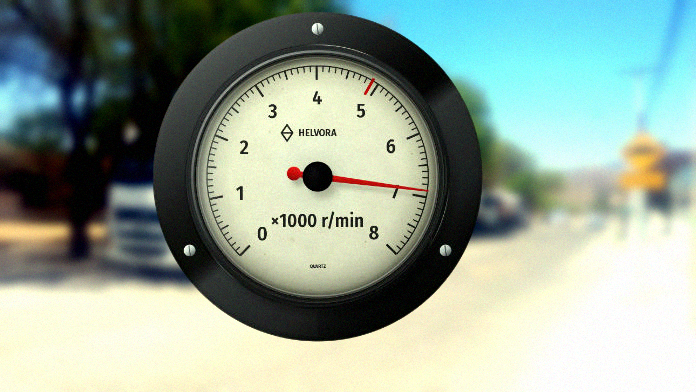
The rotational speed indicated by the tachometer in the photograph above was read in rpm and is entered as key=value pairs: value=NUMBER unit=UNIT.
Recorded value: value=6900 unit=rpm
